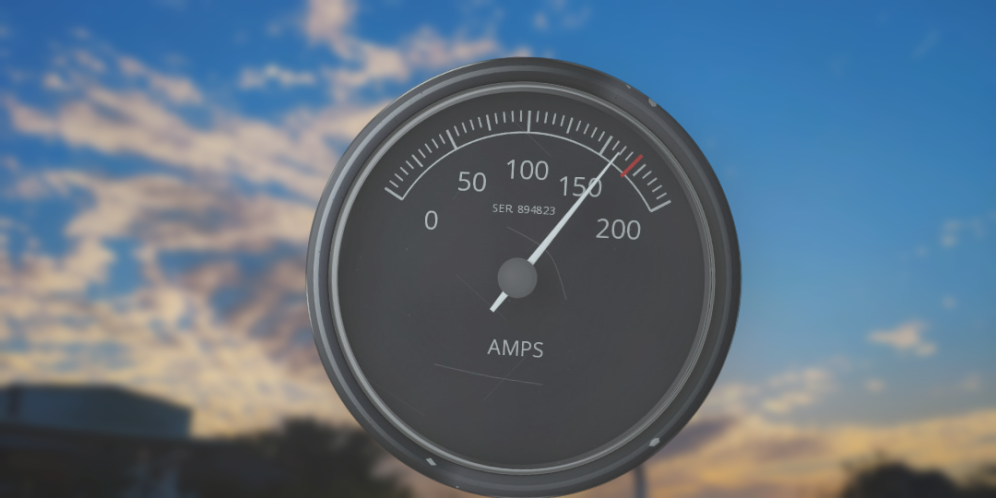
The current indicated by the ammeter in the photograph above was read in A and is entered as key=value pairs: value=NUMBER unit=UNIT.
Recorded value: value=160 unit=A
